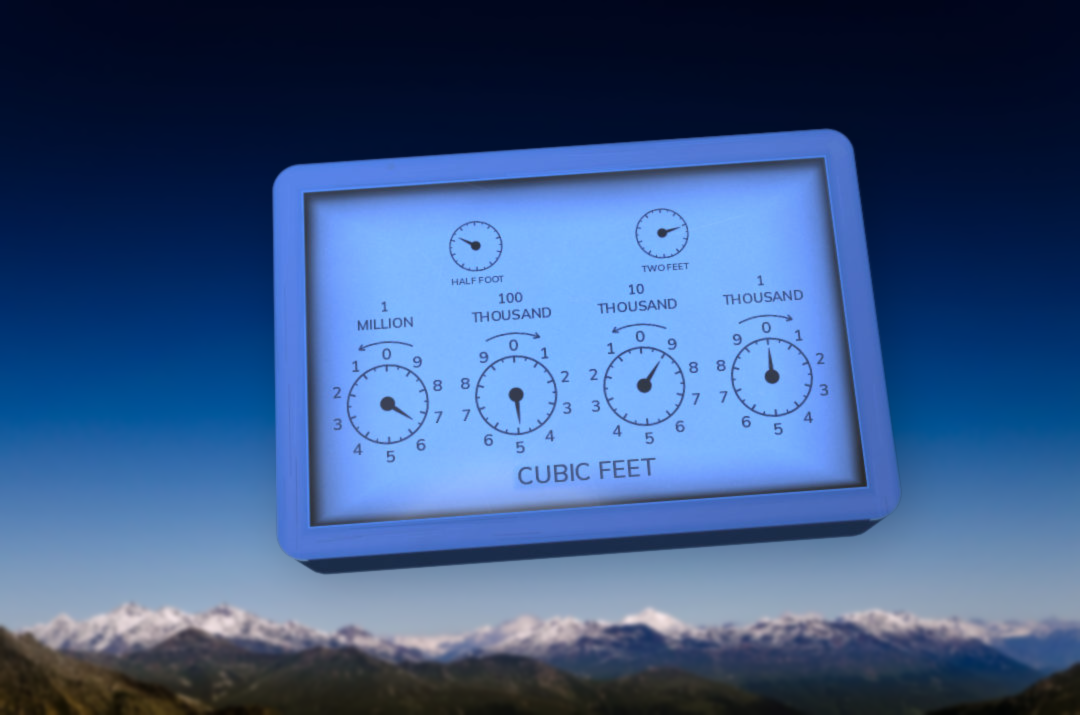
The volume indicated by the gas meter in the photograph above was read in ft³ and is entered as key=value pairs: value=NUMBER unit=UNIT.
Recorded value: value=649000 unit=ft³
